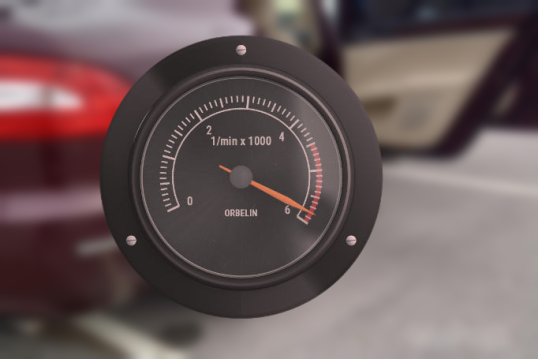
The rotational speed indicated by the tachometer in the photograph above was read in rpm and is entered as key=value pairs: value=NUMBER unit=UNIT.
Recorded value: value=5800 unit=rpm
